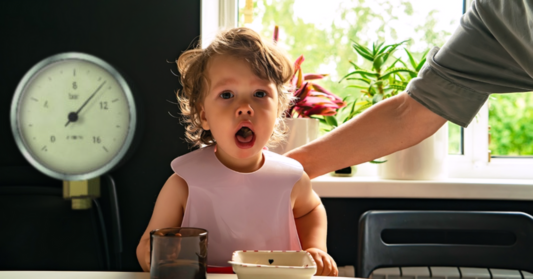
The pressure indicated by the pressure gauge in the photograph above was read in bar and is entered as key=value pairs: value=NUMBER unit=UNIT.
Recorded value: value=10.5 unit=bar
